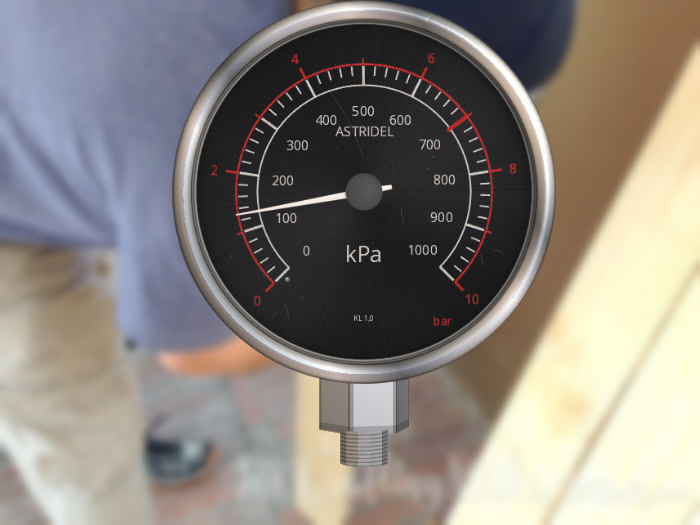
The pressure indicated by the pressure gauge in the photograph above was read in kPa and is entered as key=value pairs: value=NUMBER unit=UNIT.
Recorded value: value=130 unit=kPa
